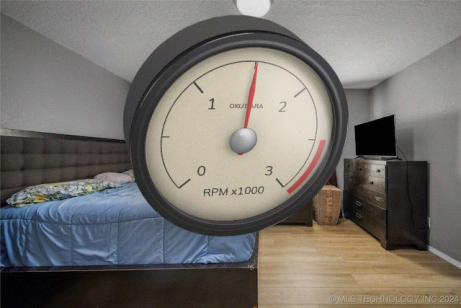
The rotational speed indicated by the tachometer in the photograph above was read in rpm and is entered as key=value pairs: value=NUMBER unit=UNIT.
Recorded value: value=1500 unit=rpm
